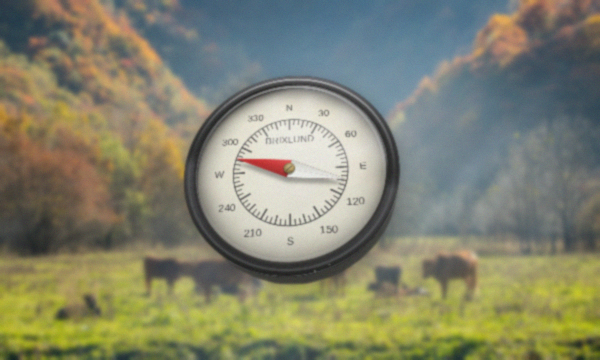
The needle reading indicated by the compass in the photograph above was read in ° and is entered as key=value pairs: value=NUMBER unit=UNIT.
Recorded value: value=285 unit=°
